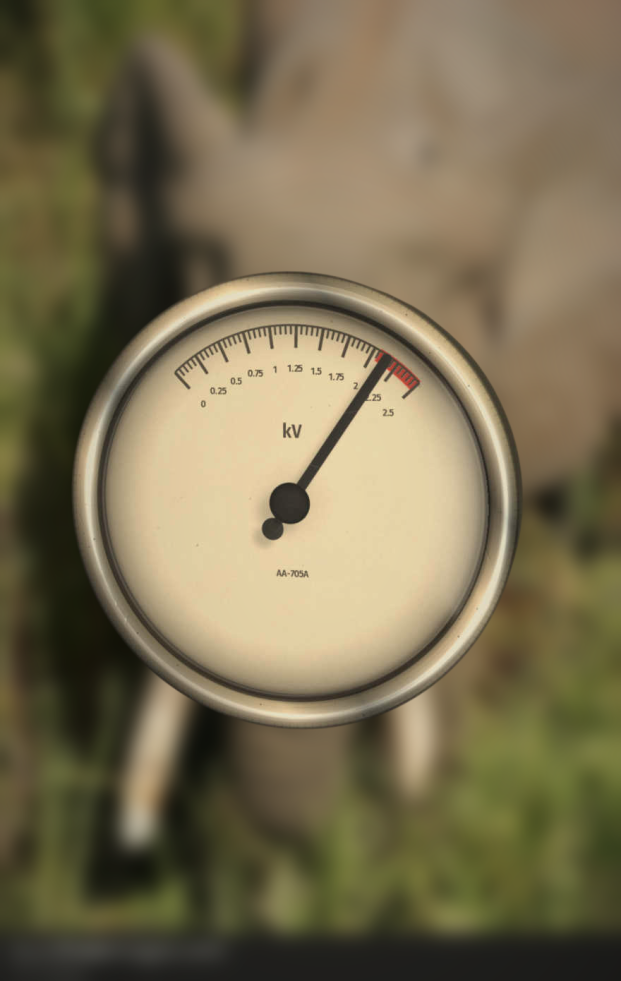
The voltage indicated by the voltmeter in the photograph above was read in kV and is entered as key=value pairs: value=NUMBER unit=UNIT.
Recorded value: value=2.15 unit=kV
